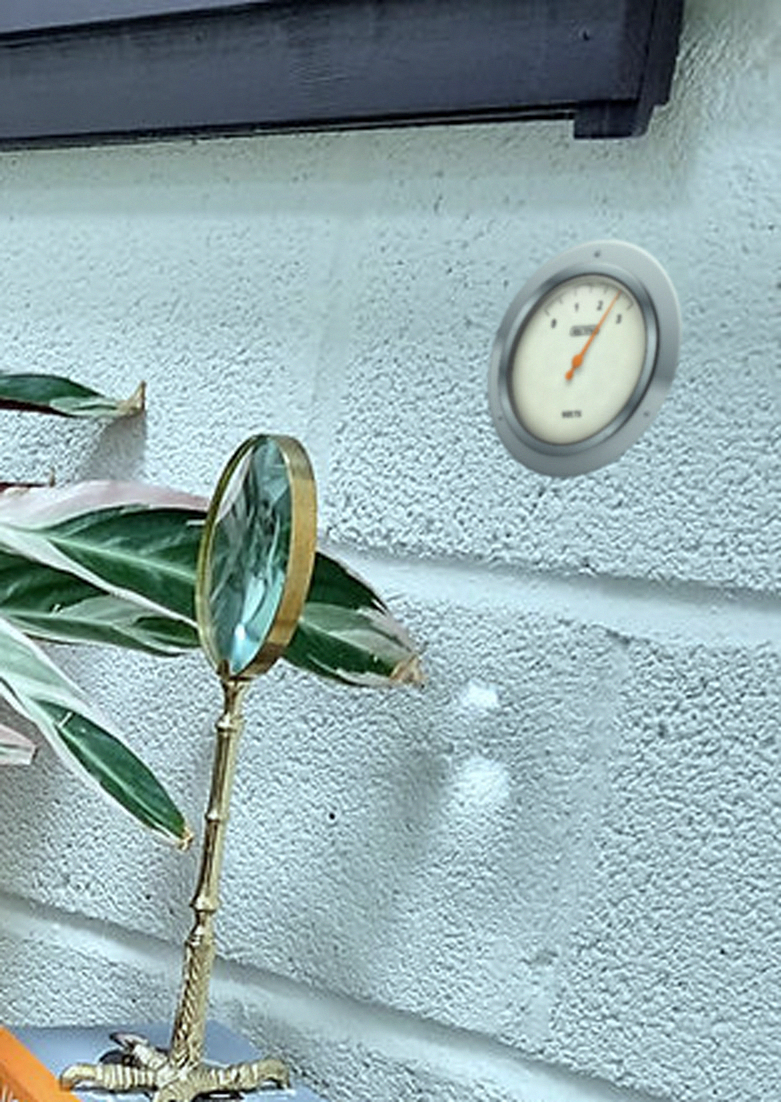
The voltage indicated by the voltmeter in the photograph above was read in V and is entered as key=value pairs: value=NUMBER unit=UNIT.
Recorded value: value=2.5 unit=V
